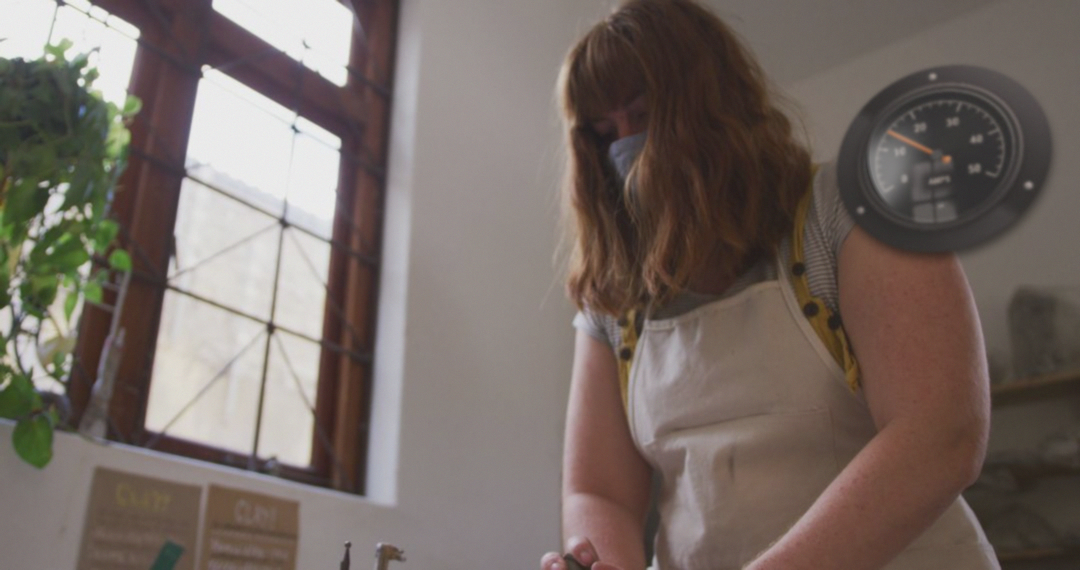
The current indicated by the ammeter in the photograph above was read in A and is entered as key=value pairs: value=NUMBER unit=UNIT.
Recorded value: value=14 unit=A
